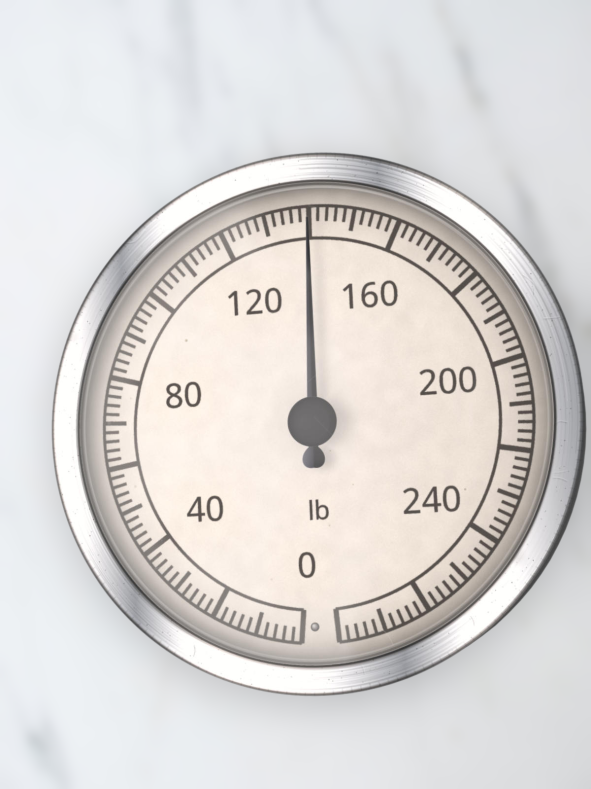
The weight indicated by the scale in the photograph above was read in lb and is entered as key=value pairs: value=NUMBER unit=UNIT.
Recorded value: value=140 unit=lb
